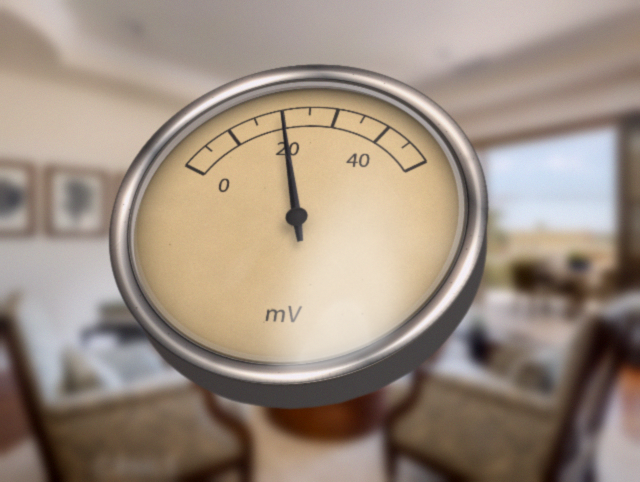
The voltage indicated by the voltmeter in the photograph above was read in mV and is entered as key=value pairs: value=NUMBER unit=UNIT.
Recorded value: value=20 unit=mV
